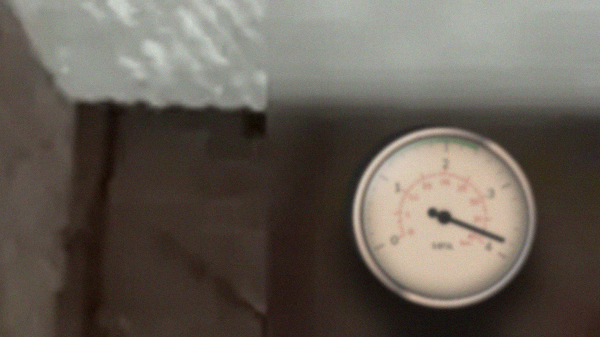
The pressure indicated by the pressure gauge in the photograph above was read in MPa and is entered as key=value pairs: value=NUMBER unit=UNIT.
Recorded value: value=3.8 unit=MPa
